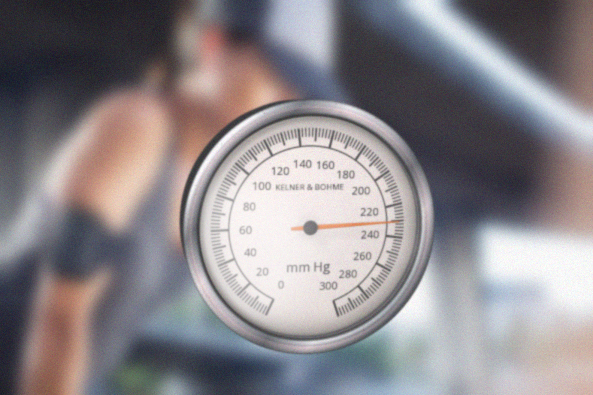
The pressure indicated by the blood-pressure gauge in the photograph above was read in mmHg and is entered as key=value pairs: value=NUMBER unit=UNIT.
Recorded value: value=230 unit=mmHg
